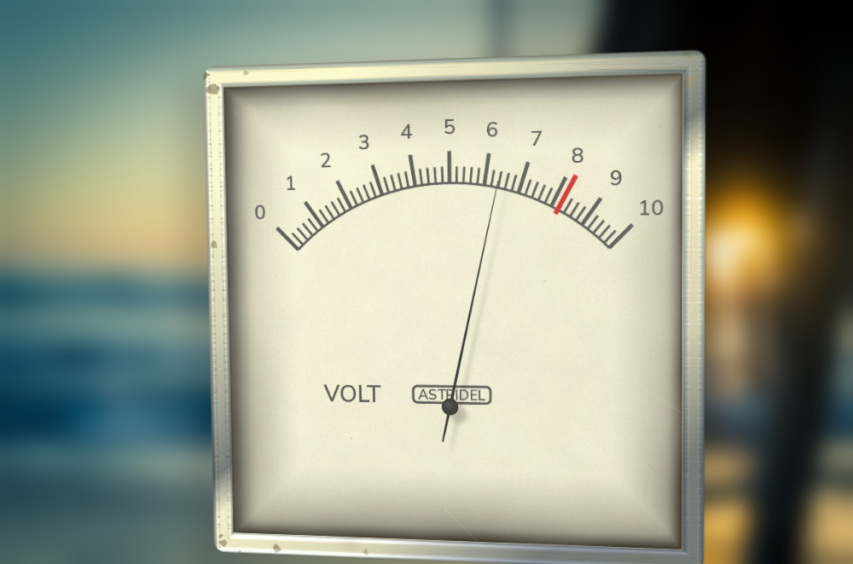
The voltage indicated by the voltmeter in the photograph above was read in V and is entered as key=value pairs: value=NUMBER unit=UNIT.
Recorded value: value=6.4 unit=V
